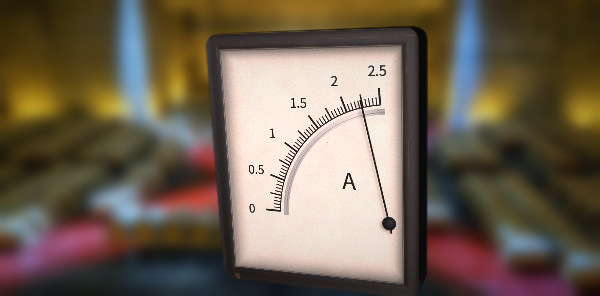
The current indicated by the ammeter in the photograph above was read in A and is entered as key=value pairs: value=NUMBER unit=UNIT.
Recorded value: value=2.25 unit=A
